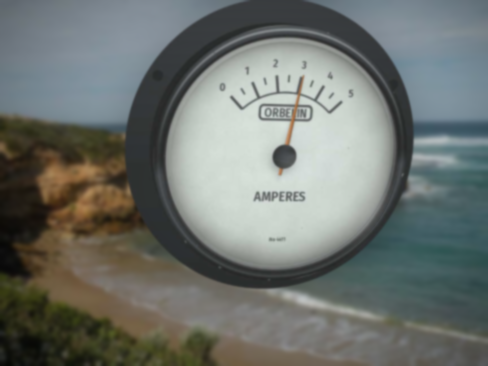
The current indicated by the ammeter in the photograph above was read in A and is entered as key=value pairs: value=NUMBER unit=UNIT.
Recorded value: value=3 unit=A
